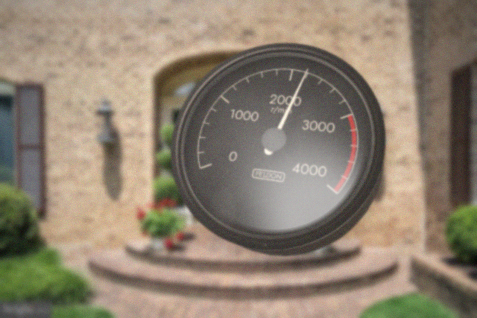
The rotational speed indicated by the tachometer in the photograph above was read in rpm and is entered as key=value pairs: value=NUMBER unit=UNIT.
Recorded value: value=2200 unit=rpm
